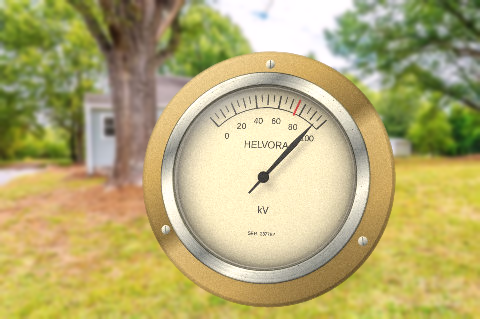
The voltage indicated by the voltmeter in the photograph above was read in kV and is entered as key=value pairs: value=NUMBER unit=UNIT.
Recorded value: value=95 unit=kV
